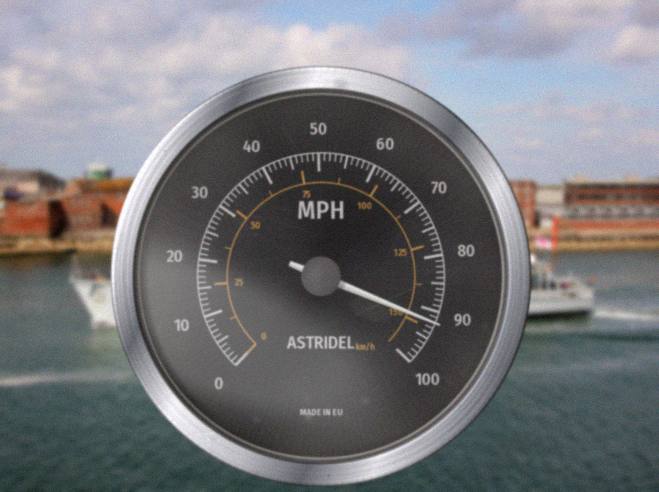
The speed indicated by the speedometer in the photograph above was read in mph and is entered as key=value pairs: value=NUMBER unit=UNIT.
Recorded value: value=92 unit=mph
